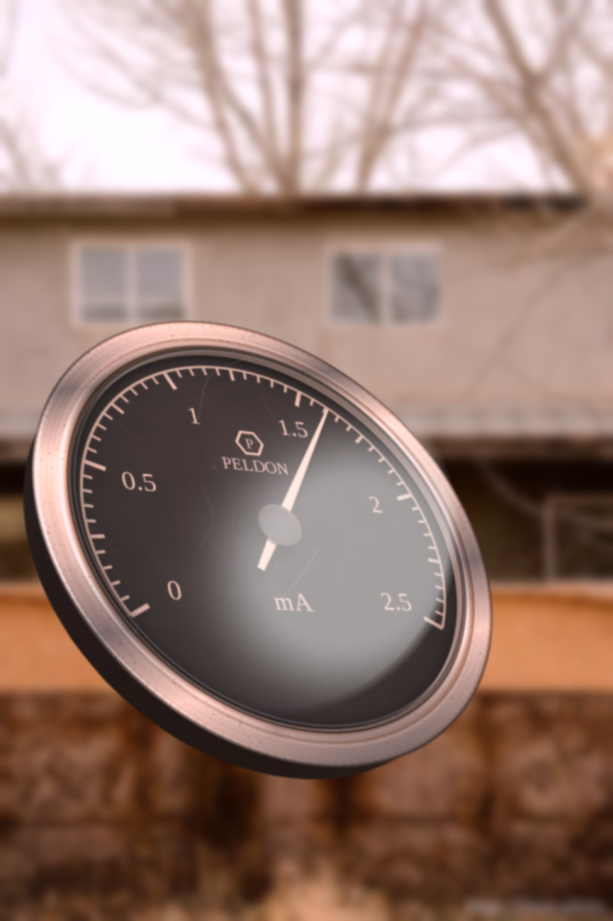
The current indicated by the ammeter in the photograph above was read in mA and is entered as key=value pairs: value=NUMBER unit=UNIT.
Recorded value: value=1.6 unit=mA
